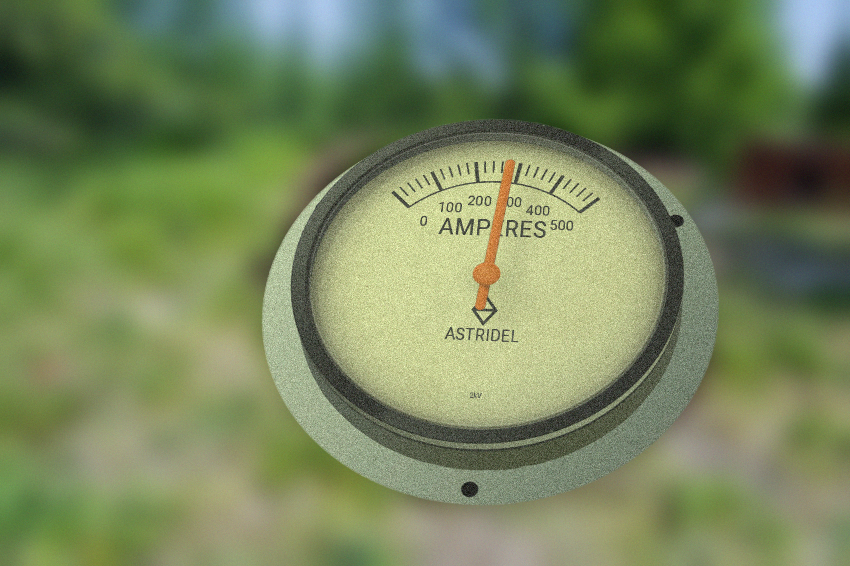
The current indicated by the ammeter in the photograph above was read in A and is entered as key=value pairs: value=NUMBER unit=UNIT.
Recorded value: value=280 unit=A
